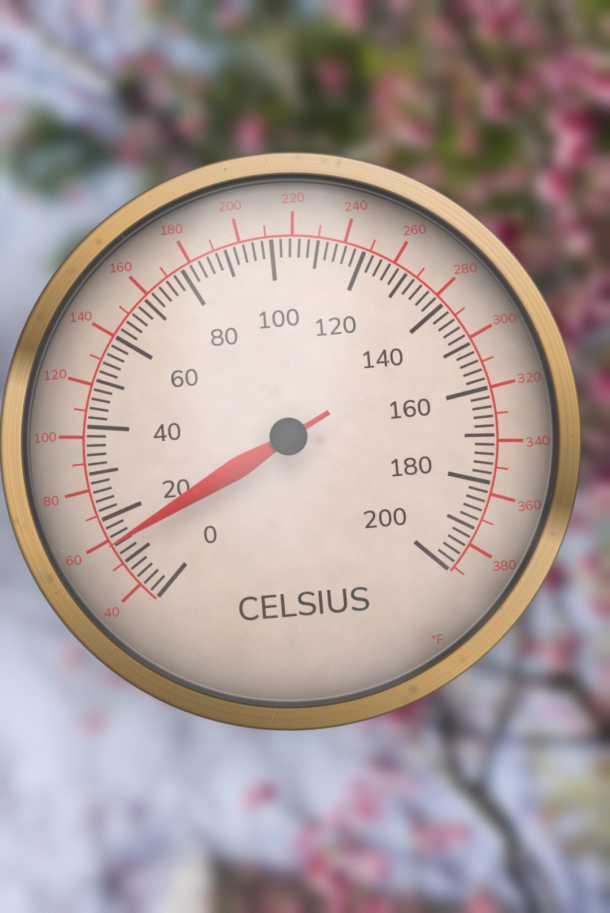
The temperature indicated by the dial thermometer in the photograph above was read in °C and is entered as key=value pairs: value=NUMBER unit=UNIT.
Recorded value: value=14 unit=°C
